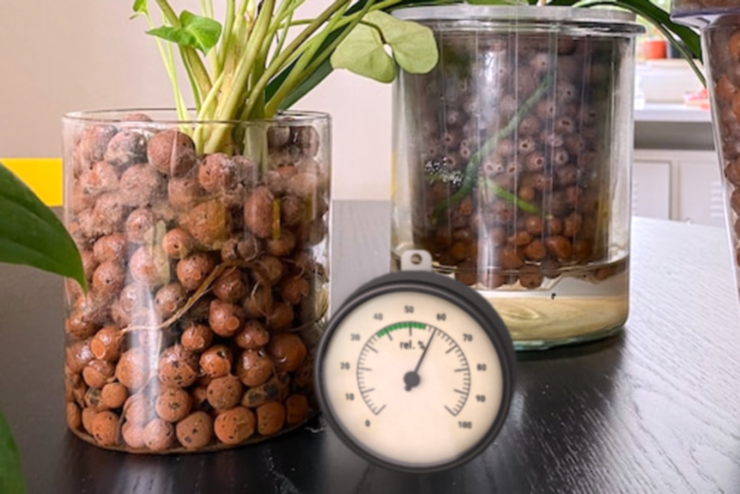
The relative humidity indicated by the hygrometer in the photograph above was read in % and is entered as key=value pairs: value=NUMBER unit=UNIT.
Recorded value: value=60 unit=%
